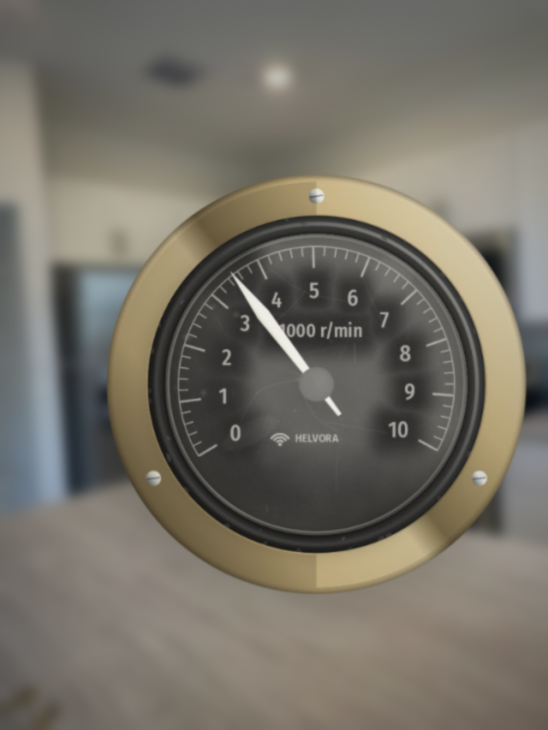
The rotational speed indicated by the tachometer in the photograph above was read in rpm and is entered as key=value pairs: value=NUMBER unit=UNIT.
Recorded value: value=3500 unit=rpm
